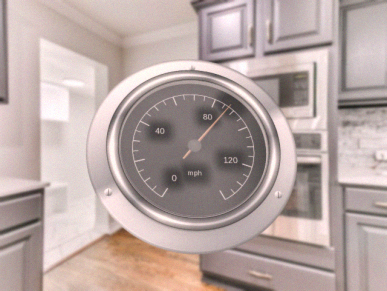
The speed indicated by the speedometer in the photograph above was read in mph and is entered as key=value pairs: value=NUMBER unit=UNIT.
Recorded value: value=87.5 unit=mph
